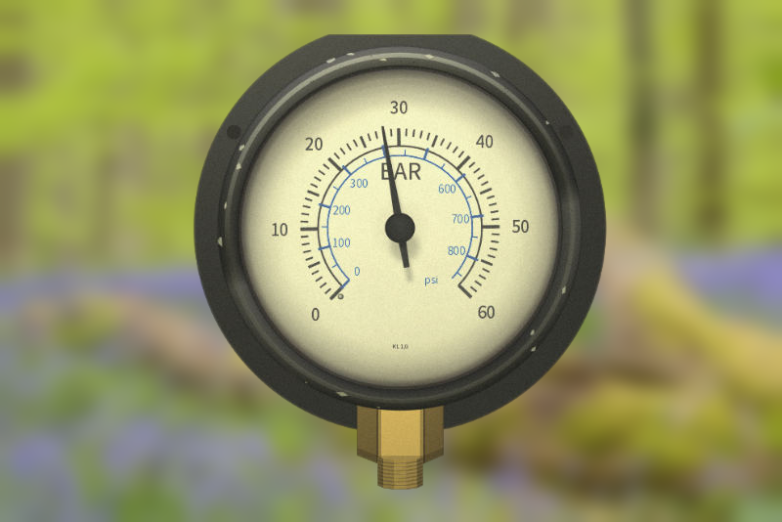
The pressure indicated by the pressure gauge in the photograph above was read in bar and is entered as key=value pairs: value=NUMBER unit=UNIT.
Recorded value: value=28 unit=bar
